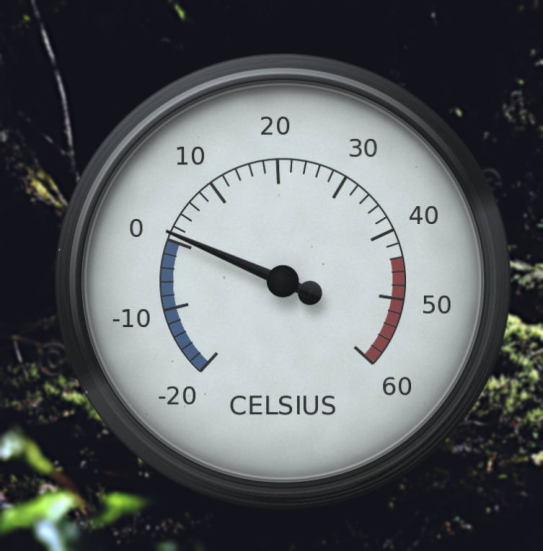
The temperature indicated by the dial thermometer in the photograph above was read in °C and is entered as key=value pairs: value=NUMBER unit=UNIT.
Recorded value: value=1 unit=°C
